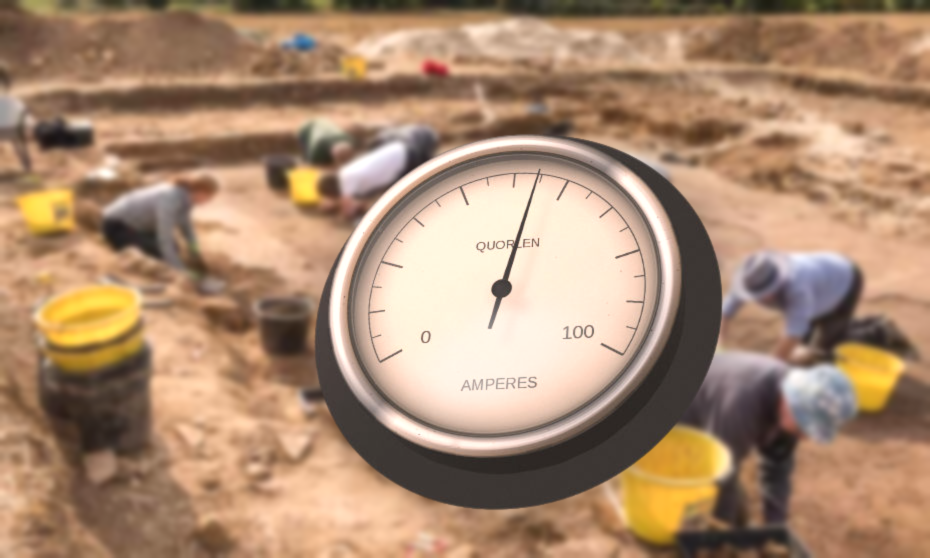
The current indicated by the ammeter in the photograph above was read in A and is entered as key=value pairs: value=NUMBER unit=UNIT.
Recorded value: value=55 unit=A
